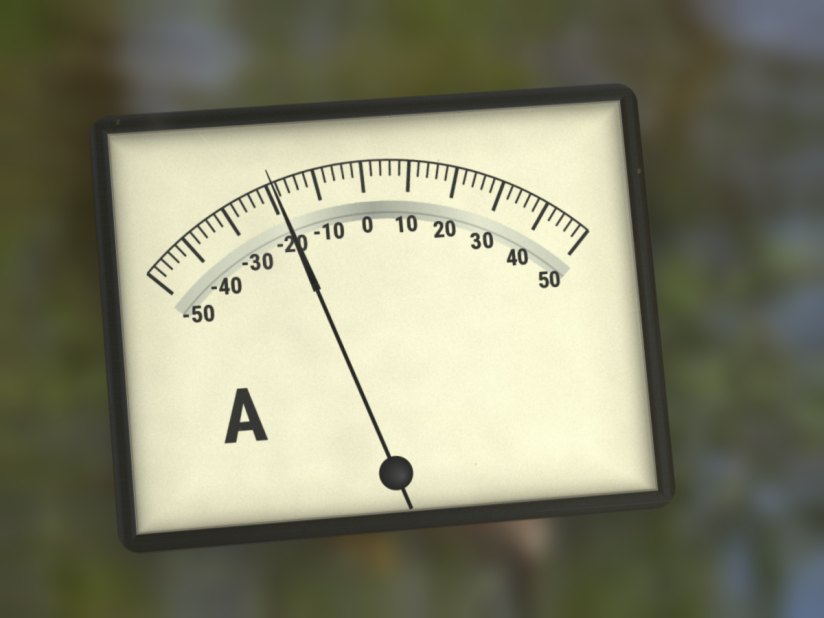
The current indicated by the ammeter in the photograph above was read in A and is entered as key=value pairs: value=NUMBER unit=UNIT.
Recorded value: value=-19 unit=A
